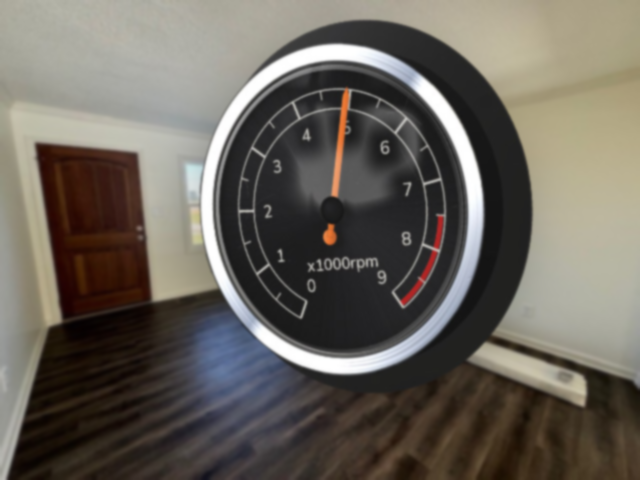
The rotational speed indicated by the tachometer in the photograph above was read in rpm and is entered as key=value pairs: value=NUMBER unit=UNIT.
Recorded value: value=5000 unit=rpm
